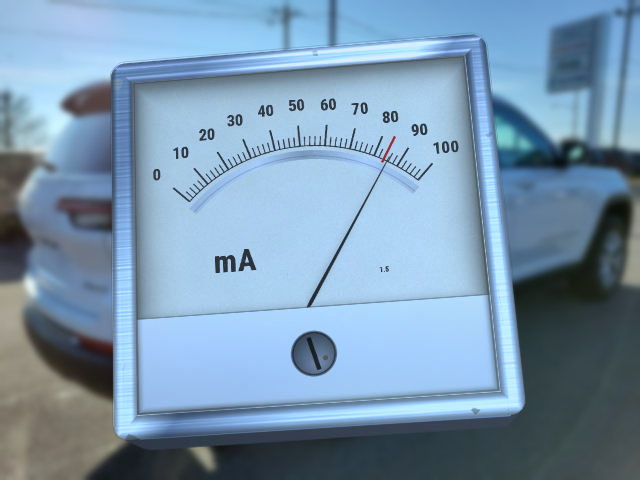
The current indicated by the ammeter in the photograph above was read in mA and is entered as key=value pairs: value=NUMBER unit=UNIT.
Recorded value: value=86 unit=mA
